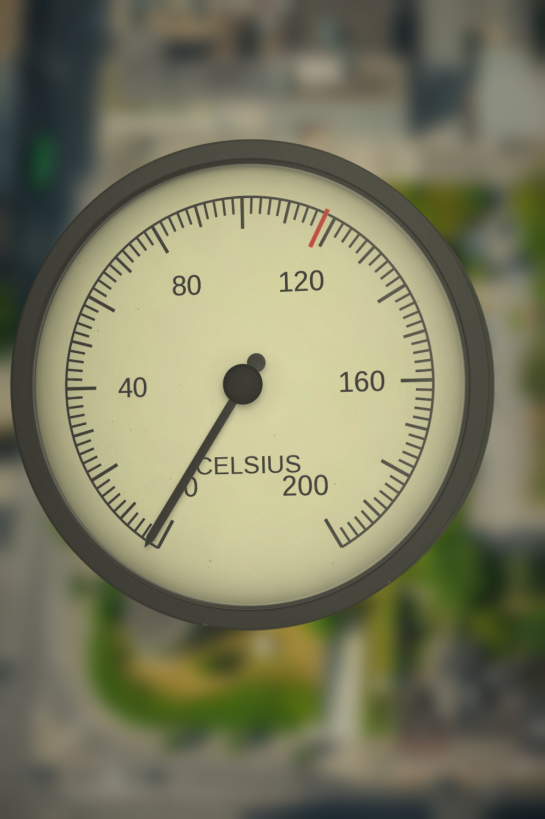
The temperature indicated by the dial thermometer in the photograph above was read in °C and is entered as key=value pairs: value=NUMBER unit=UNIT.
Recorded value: value=2 unit=°C
